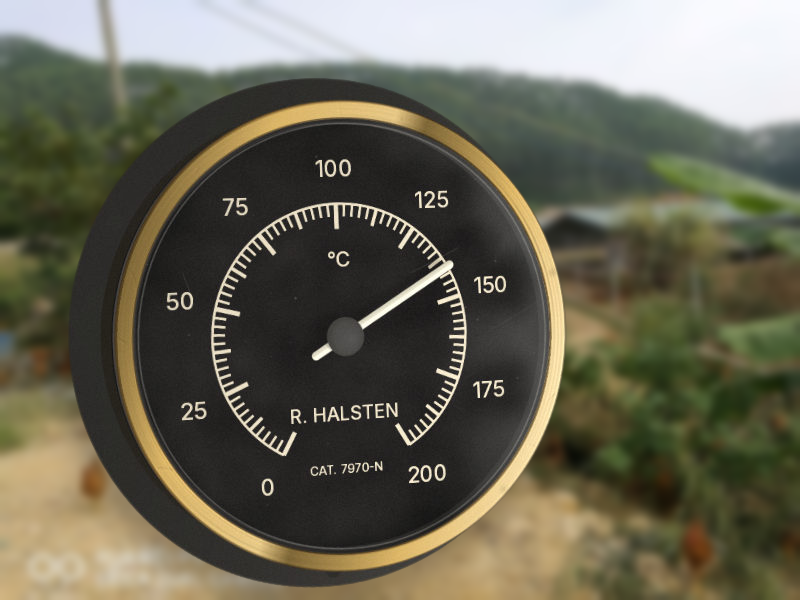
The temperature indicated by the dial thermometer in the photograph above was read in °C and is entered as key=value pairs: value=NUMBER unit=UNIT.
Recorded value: value=140 unit=°C
